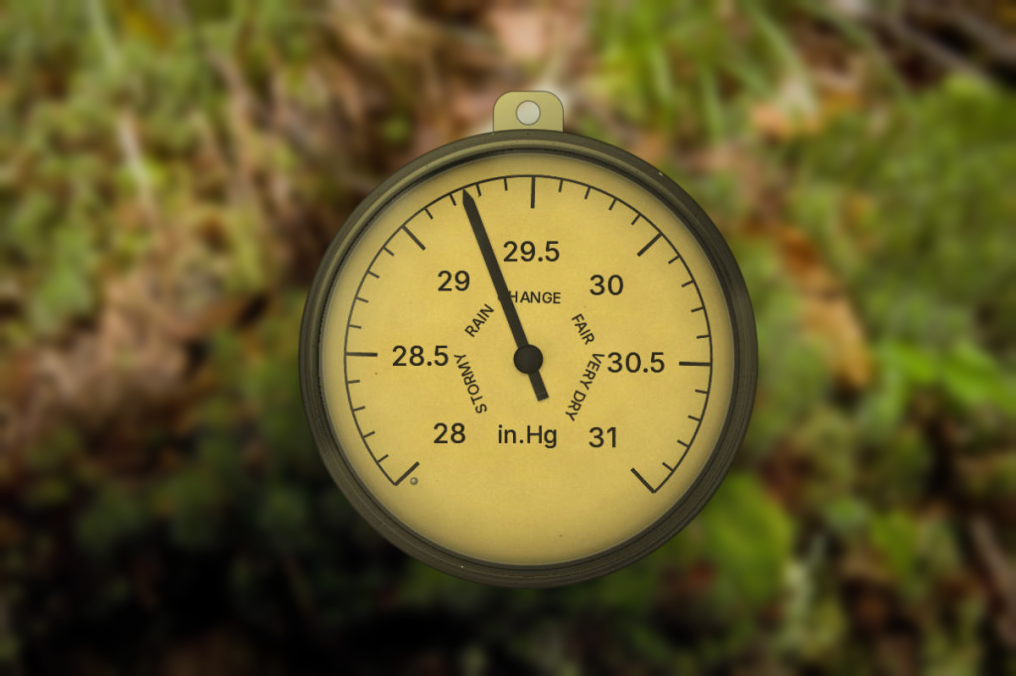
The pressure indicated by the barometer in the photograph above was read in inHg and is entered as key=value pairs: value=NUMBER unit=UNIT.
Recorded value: value=29.25 unit=inHg
